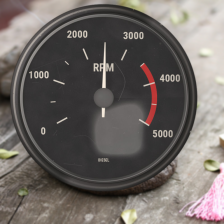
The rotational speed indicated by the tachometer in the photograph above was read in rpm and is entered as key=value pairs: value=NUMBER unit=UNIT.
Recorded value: value=2500 unit=rpm
